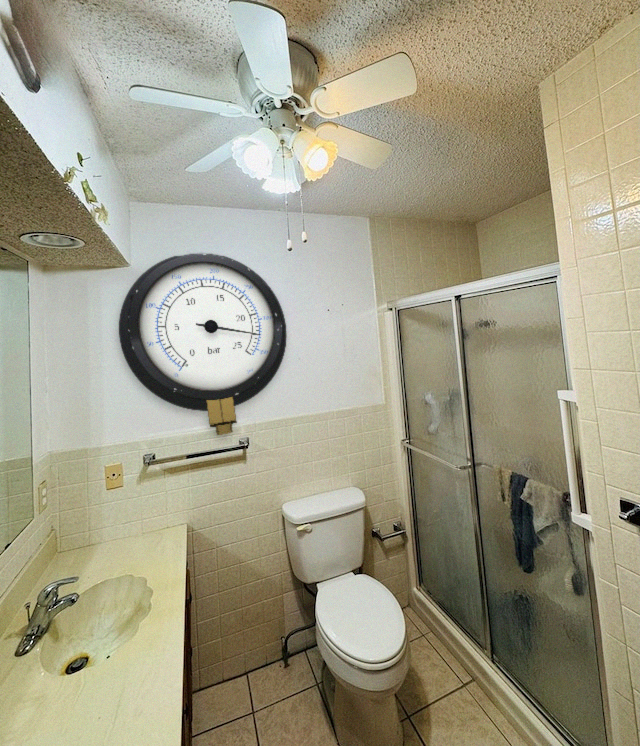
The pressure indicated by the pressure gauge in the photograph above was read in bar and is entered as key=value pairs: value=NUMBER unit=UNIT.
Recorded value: value=22.5 unit=bar
